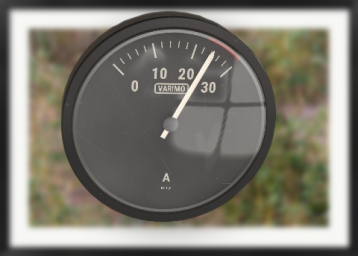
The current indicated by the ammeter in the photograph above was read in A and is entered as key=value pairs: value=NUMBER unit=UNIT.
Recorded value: value=24 unit=A
